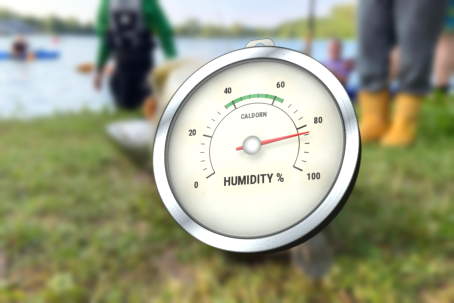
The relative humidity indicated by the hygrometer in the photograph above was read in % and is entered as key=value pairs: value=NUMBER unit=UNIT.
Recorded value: value=84 unit=%
